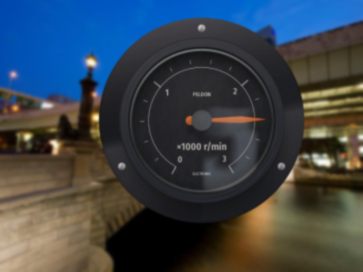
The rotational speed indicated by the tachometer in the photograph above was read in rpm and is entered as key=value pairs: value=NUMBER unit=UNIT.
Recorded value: value=2400 unit=rpm
